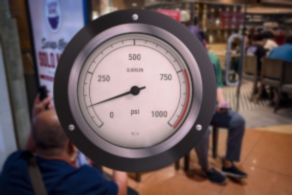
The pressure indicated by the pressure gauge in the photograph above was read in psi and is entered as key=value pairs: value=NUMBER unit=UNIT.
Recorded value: value=100 unit=psi
